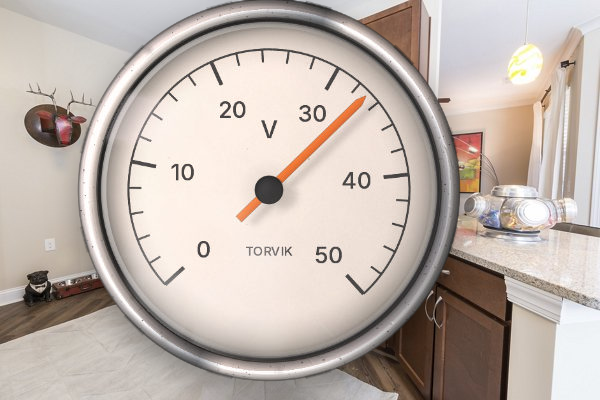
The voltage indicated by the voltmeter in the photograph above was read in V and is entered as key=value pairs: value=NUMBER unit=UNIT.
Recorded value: value=33 unit=V
